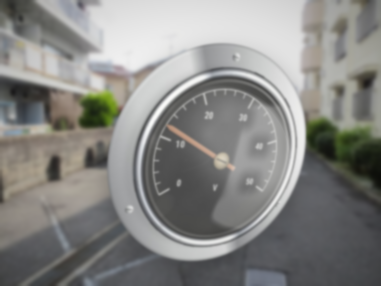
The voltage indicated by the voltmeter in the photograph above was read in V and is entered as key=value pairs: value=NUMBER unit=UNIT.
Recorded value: value=12 unit=V
